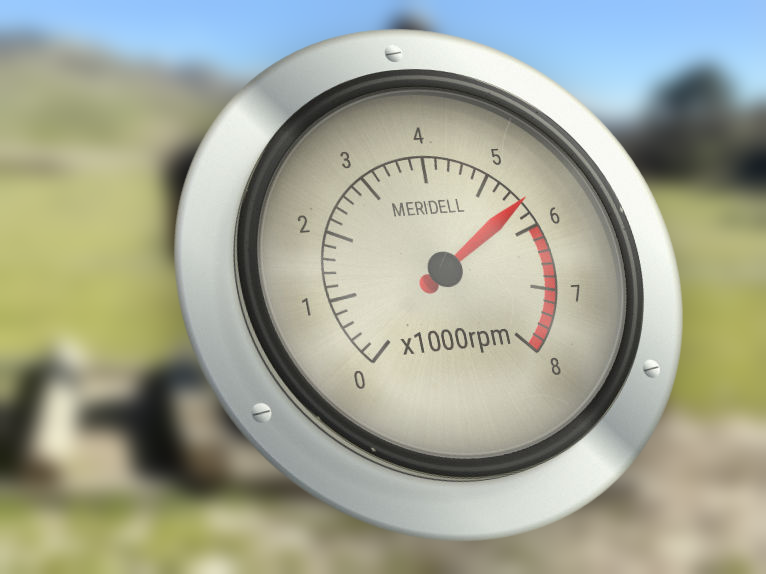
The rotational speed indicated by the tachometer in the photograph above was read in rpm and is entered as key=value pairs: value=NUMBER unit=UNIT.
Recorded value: value=5600 unit=rpm
